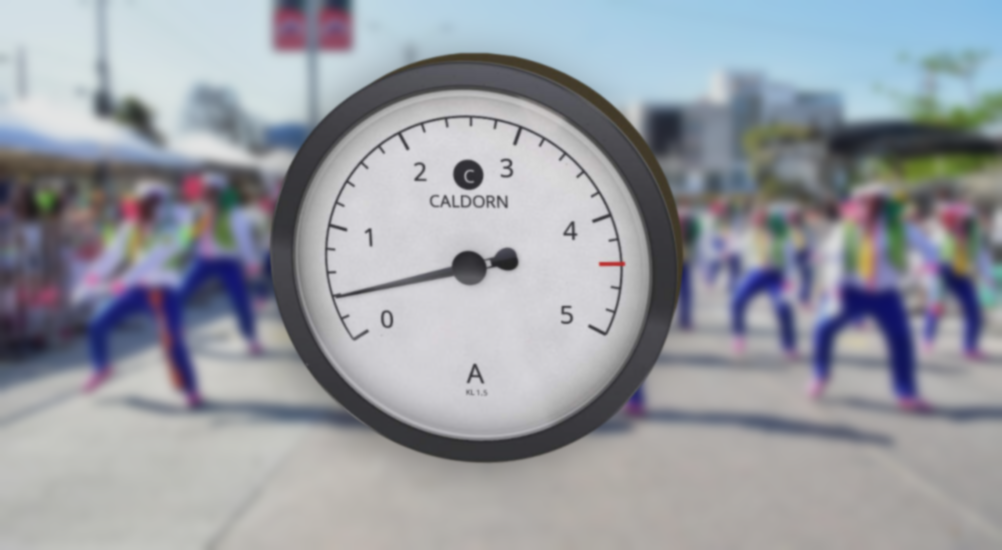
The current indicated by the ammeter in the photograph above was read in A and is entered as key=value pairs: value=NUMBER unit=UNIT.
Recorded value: value=0.4 unit=A
